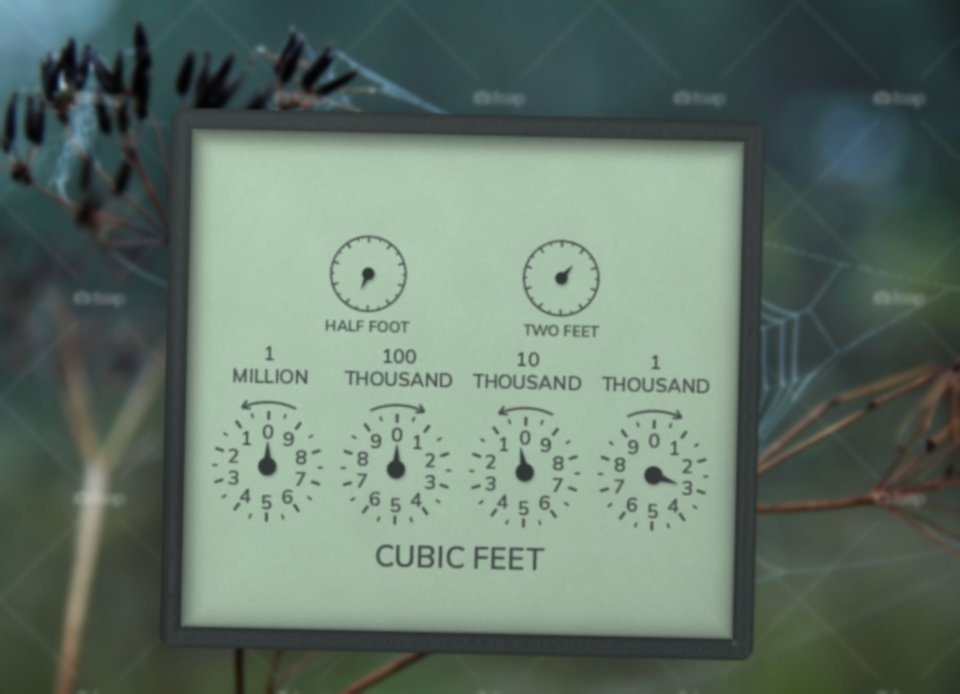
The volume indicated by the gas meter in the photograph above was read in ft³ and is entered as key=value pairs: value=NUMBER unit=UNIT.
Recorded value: value=300 unit=ft³
